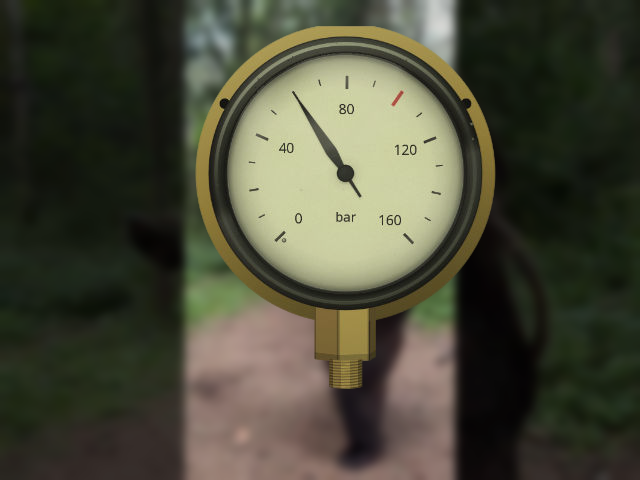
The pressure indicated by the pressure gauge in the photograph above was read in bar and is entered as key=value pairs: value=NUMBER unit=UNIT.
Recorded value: value=60 unit=bar
